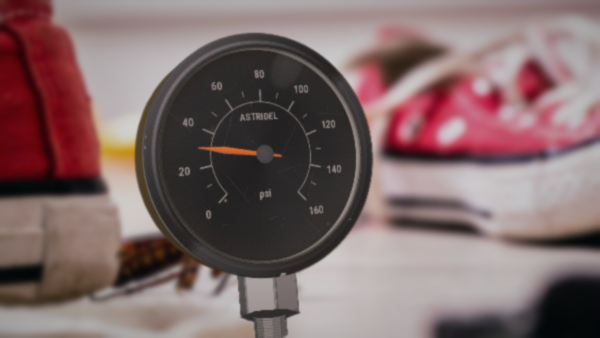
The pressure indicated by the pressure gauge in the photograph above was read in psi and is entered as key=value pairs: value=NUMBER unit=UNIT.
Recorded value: value=30 unit=psi
